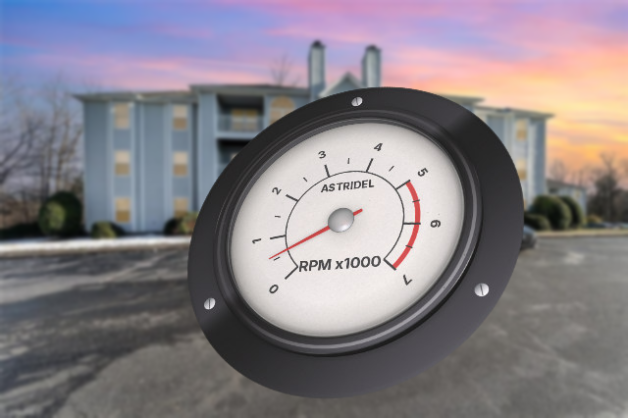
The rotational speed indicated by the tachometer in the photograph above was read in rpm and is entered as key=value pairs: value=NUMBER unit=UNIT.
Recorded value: value=500 unit=rpm
